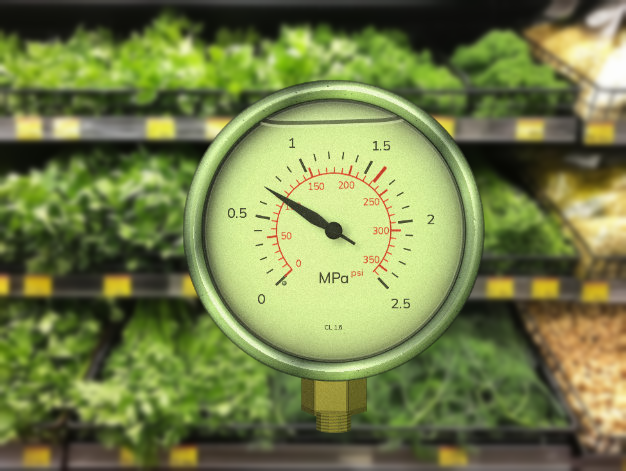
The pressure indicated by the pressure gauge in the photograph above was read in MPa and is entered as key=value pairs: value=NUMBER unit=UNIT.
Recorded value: value=0.7 unit=MPa
